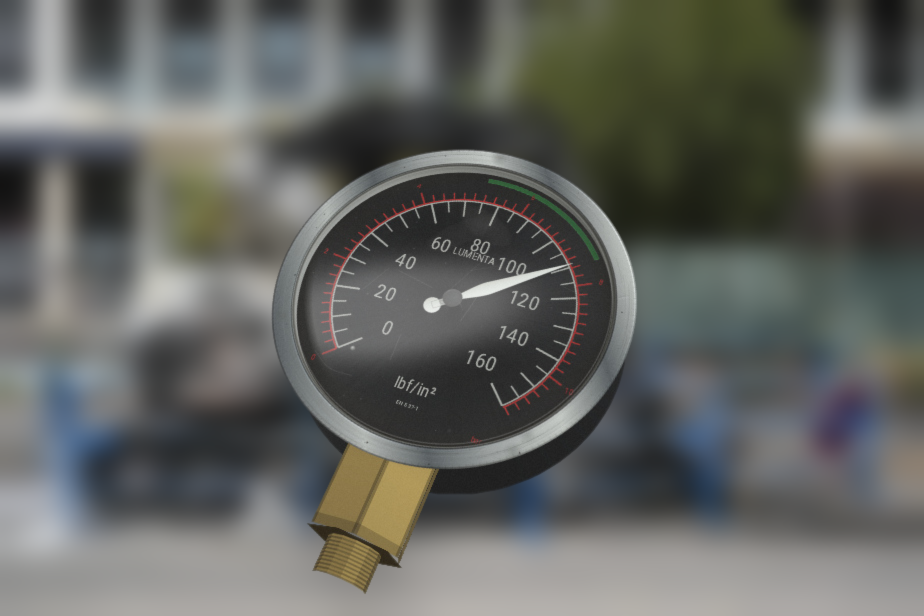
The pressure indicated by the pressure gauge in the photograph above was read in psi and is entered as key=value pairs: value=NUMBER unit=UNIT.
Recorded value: value=110 unit=psi
